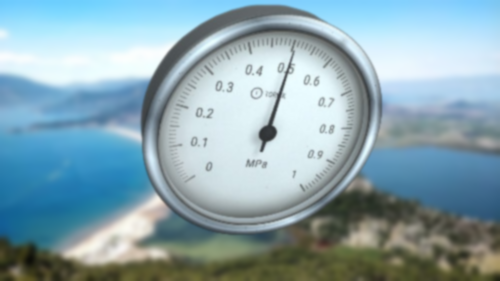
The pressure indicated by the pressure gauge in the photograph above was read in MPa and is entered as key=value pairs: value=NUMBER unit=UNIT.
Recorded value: value=0.5 unit=MPa
